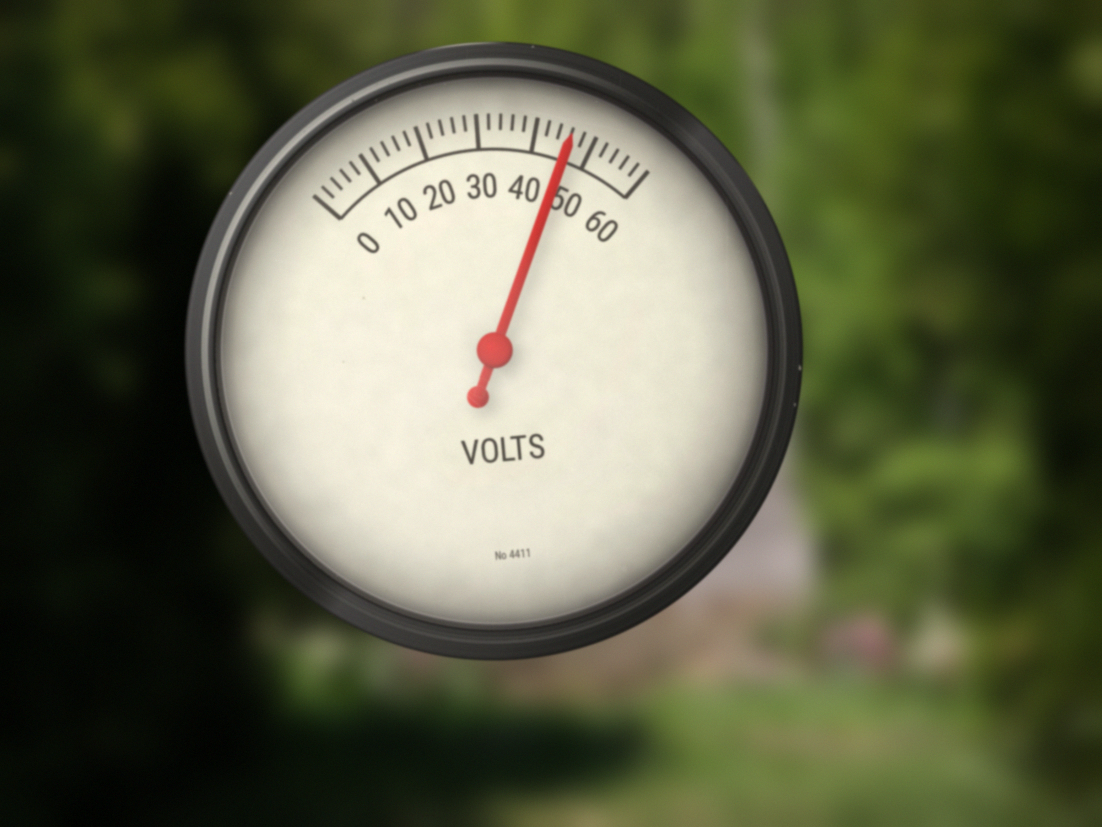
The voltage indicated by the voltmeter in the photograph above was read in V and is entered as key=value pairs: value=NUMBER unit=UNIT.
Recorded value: value=46 unit=V
